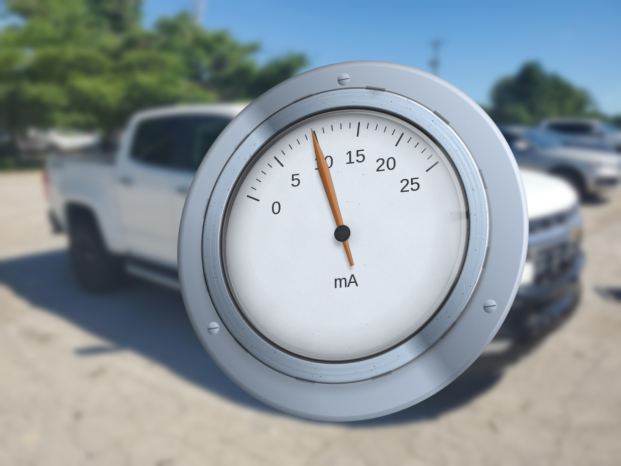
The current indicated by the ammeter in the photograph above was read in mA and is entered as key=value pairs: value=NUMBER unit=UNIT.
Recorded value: value=10 unit=mA
